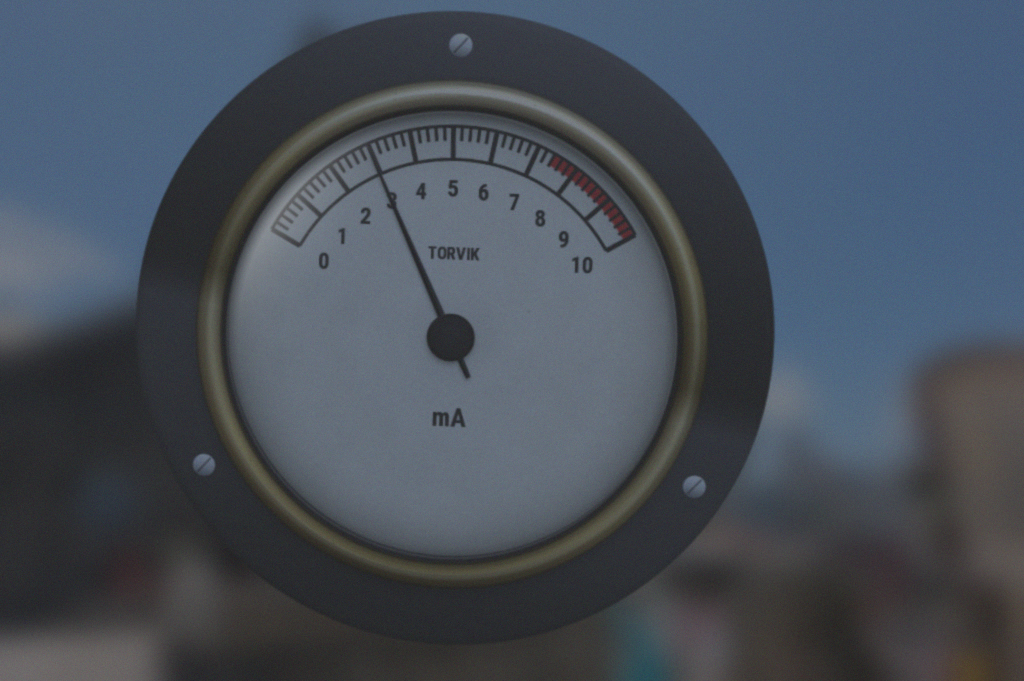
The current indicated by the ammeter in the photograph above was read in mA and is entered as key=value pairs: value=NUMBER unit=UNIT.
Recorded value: value=3 unit=mA
